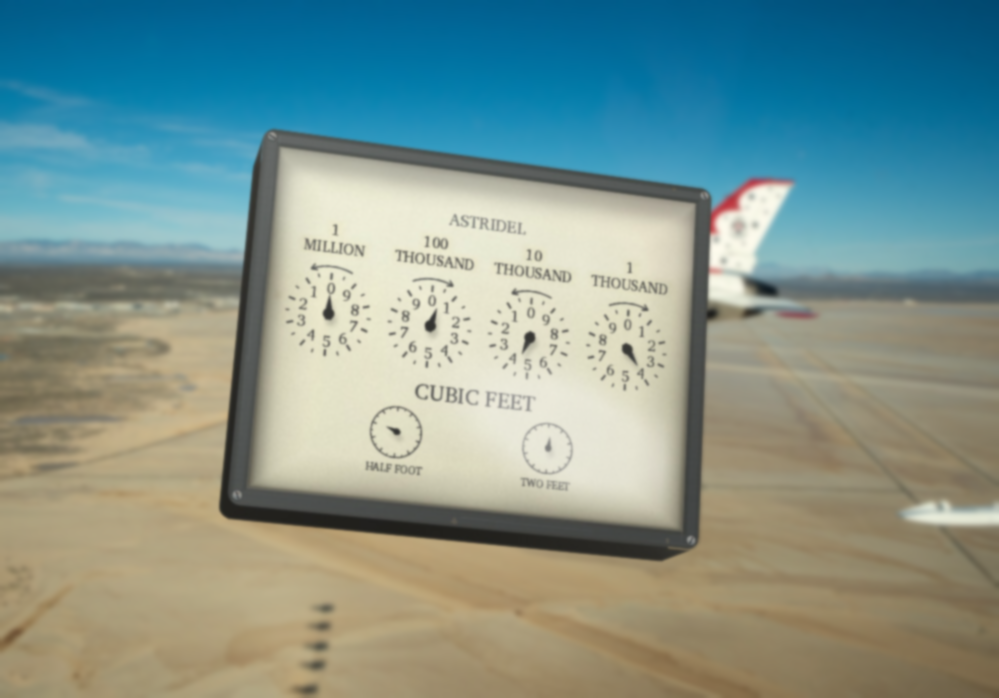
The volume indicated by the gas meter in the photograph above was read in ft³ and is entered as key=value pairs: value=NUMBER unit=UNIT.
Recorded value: value=4400 unit=ft³
